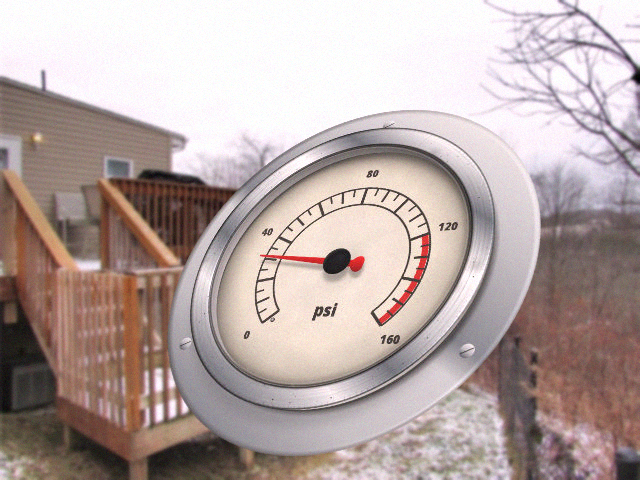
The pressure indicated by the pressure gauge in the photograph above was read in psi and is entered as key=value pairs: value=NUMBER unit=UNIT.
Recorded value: value=30 unit=psi
